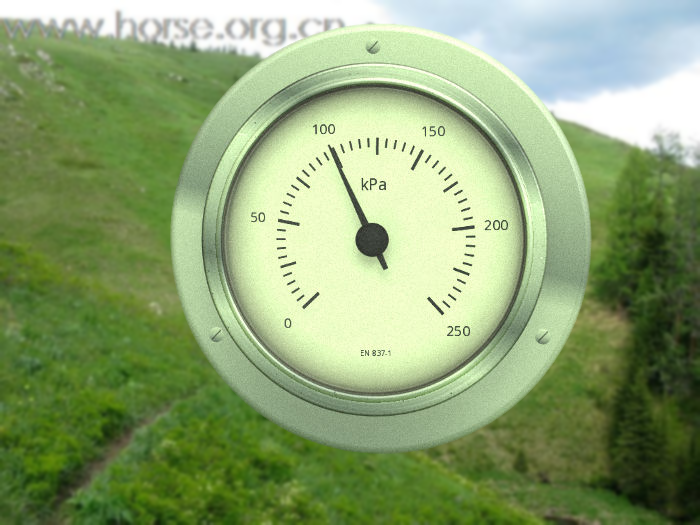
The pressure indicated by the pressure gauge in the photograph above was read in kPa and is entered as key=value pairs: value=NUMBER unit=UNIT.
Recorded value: value=100 unit=kPa
